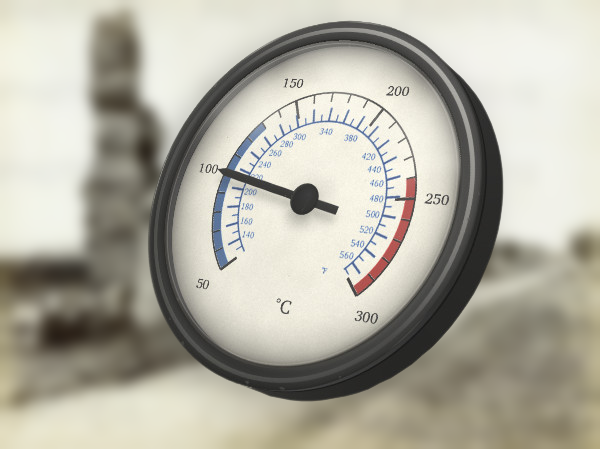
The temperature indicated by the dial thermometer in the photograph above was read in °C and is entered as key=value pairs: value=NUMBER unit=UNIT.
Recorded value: value=100 unit=°C
